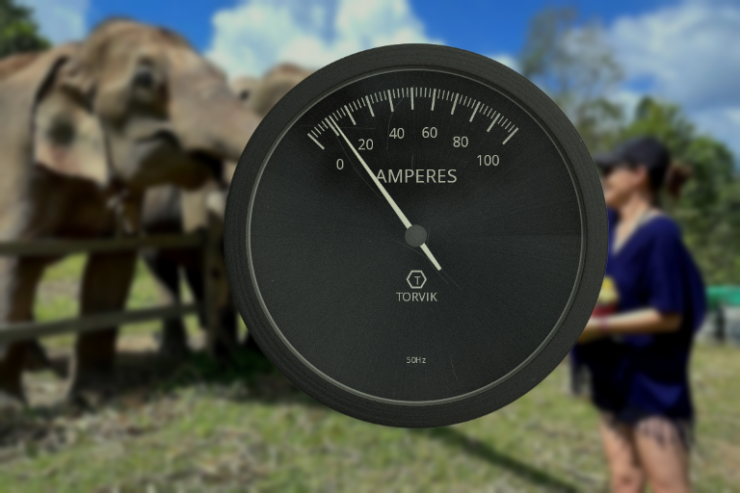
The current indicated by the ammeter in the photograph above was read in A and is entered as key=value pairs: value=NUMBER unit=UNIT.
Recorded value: value=12 unit=A
